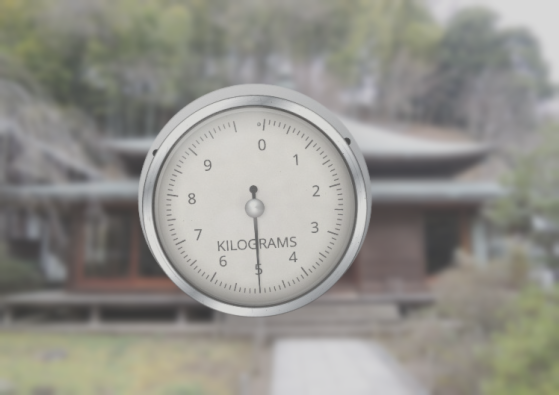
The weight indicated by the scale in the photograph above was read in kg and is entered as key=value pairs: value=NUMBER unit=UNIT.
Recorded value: value=5 unit=kg
